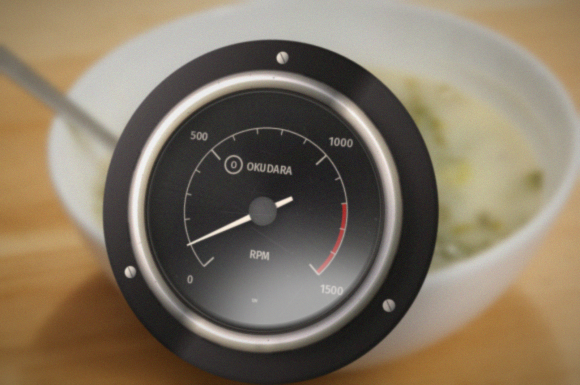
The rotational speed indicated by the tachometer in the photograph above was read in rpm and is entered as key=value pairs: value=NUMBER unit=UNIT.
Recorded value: value=100 unit=rpm
